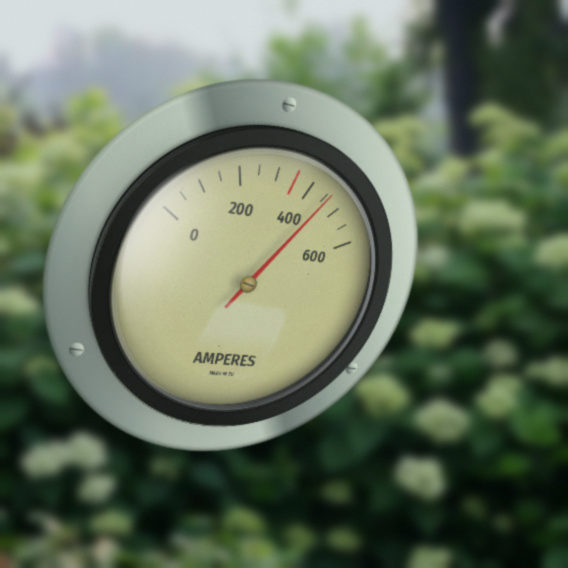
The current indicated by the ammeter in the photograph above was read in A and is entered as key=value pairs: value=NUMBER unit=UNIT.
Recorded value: value=450 unit=A
